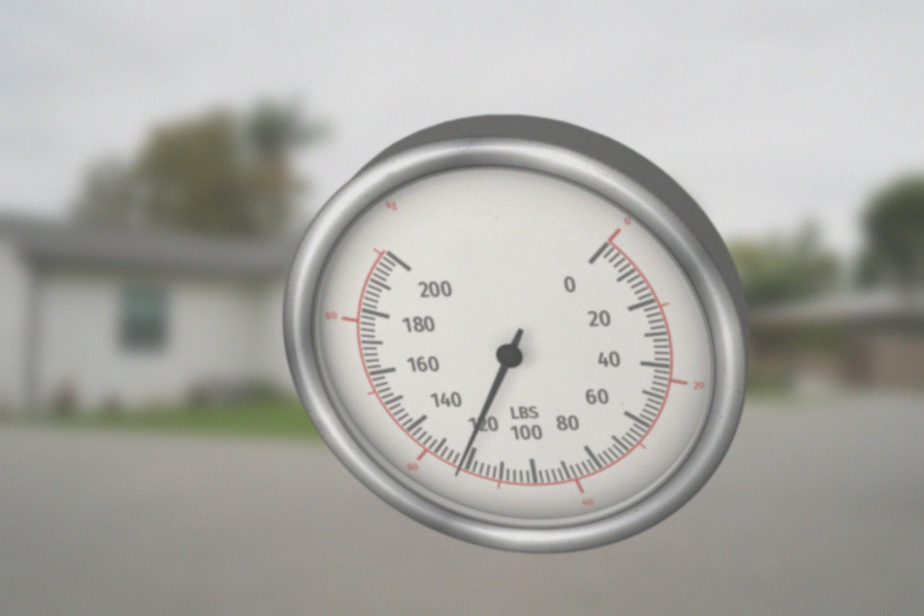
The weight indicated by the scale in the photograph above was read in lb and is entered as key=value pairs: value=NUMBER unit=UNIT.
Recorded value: value=122 unit=lb
